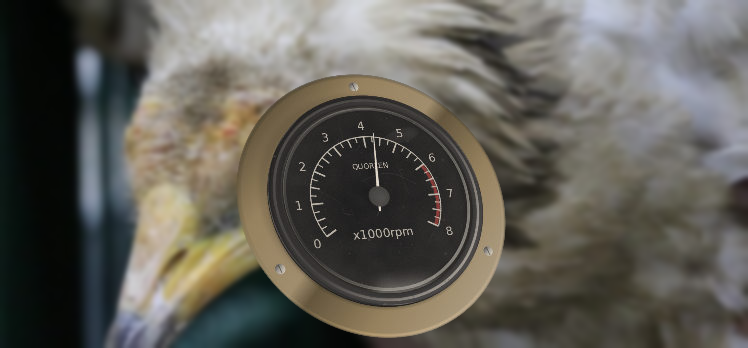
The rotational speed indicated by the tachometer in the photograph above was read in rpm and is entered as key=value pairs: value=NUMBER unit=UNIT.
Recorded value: value=4250 unit=rpm
